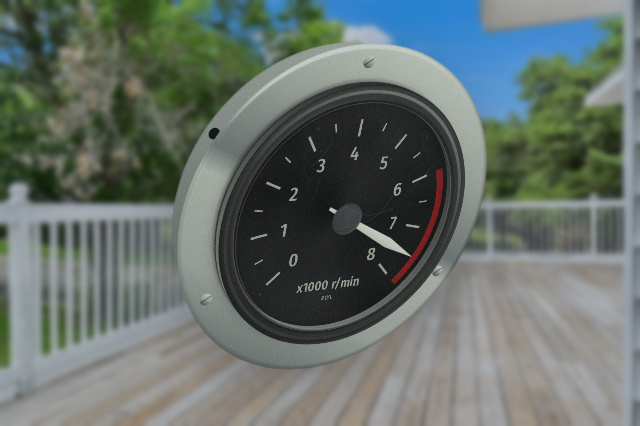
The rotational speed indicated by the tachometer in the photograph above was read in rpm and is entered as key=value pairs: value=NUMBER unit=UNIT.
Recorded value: value=7500 unit=rpm
